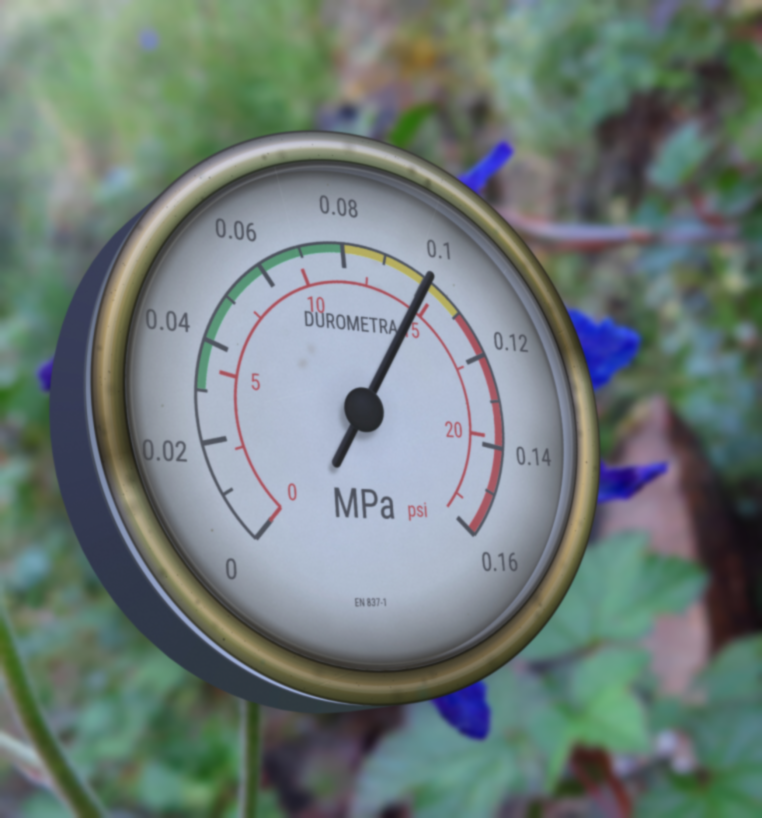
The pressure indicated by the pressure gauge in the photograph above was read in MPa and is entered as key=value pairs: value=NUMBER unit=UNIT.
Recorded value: value=0.1 unit=MPa
